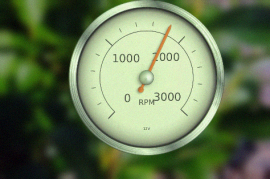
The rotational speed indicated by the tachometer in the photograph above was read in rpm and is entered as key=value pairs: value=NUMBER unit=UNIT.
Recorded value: value=1800 unit=rpm
